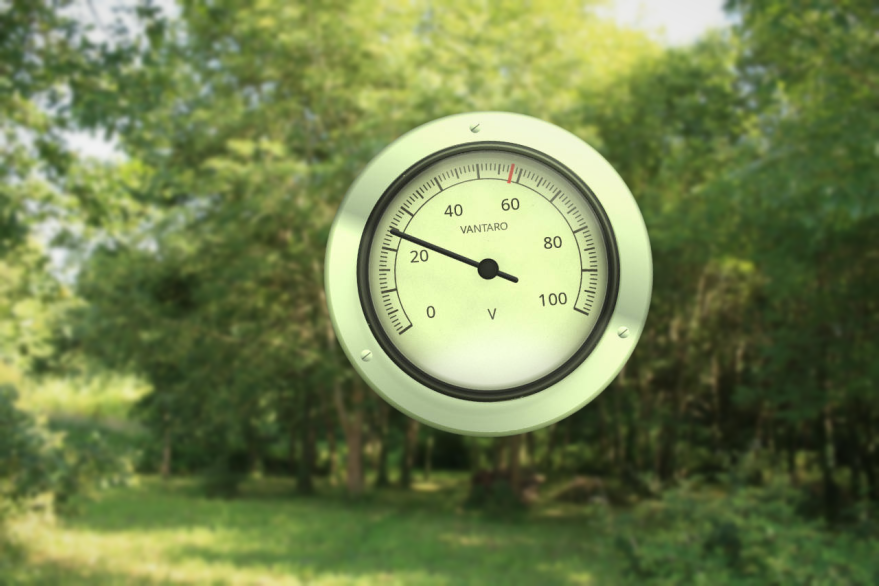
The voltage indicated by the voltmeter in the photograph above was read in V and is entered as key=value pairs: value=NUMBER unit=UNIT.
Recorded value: value=24 unit=V
